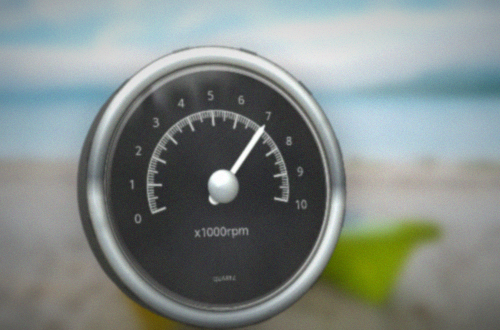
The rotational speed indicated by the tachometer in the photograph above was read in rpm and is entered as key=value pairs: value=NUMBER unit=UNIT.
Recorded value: value=7000 unit=rpm
